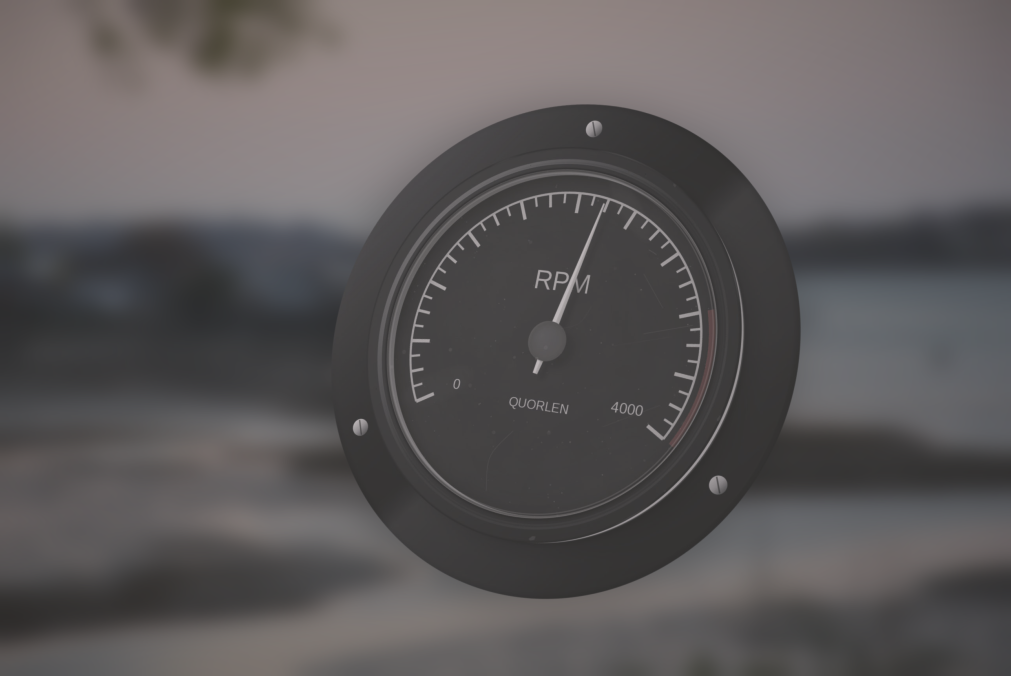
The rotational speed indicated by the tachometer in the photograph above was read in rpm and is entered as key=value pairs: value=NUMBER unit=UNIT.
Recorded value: value=2200 unit=rpm
